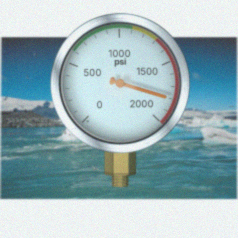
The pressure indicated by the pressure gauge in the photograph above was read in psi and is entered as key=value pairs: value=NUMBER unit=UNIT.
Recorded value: value=1800 unit=psi
